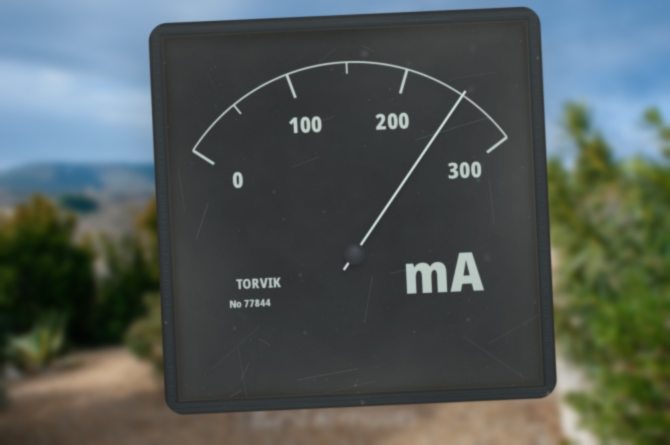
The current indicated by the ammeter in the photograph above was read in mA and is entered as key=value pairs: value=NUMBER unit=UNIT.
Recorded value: value=250 unit=mA
